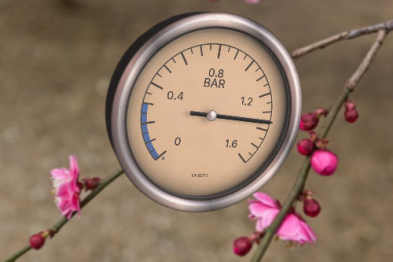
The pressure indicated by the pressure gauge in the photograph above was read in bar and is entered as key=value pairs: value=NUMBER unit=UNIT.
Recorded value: value=1.35 unit=bar
